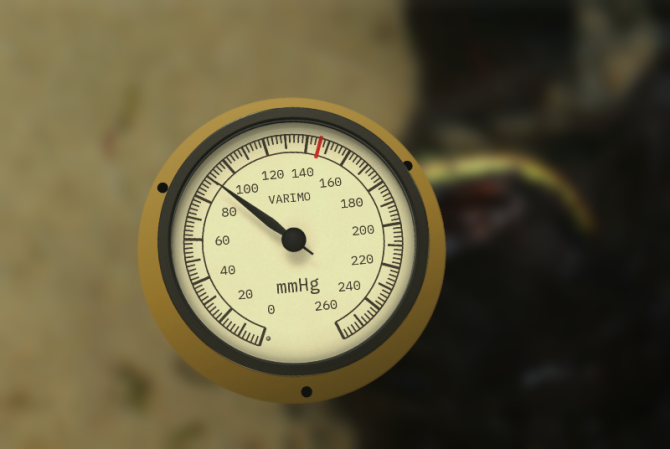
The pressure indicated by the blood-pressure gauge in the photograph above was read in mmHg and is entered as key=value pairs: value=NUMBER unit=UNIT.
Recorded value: value=90 unit=mmHg
